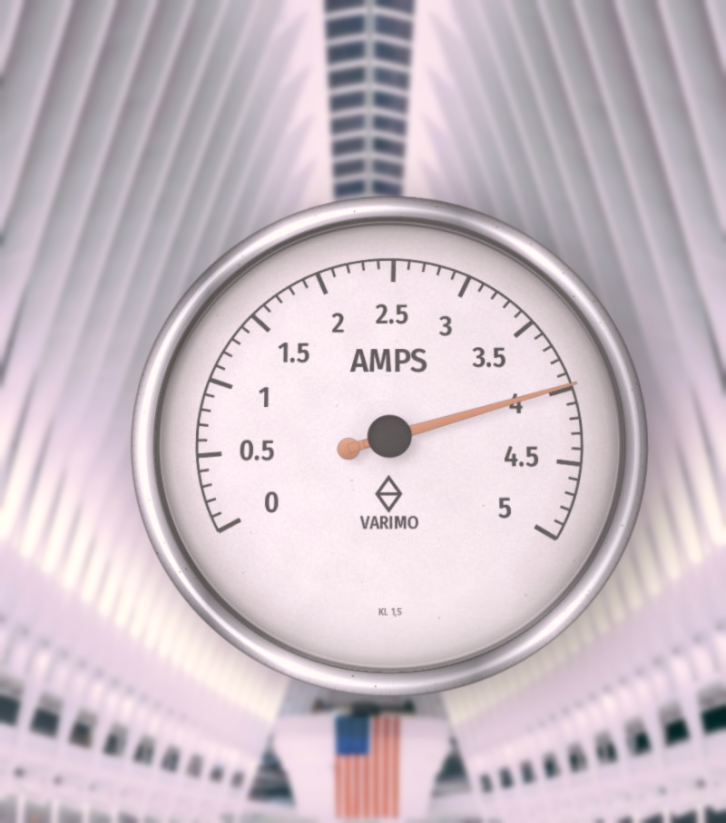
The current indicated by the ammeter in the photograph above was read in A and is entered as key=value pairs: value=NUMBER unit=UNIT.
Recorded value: value=4 unit=A
